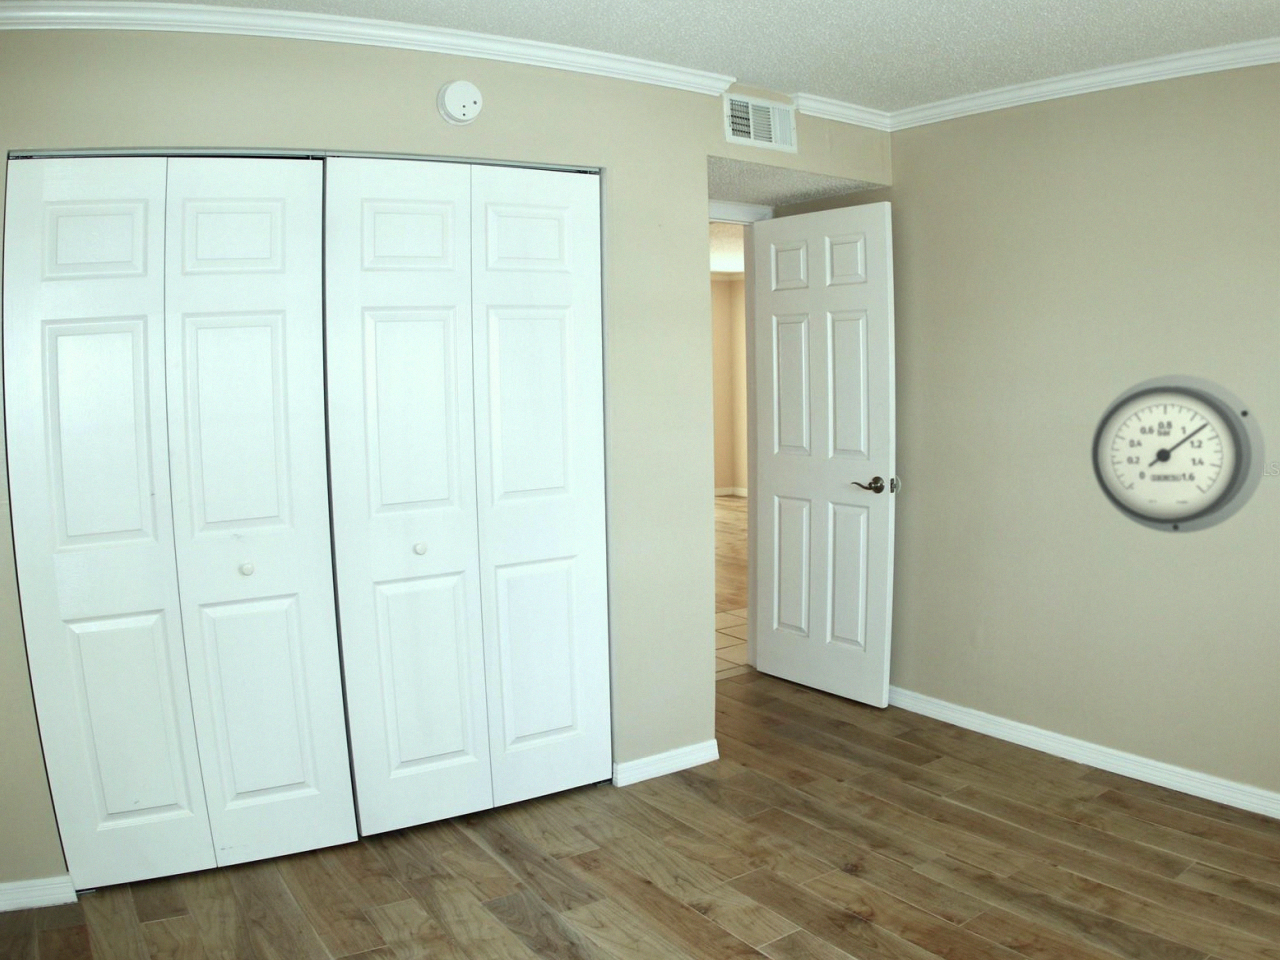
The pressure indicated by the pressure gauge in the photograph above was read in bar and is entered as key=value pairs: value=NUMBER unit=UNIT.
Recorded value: value=1.1 unit=bar
